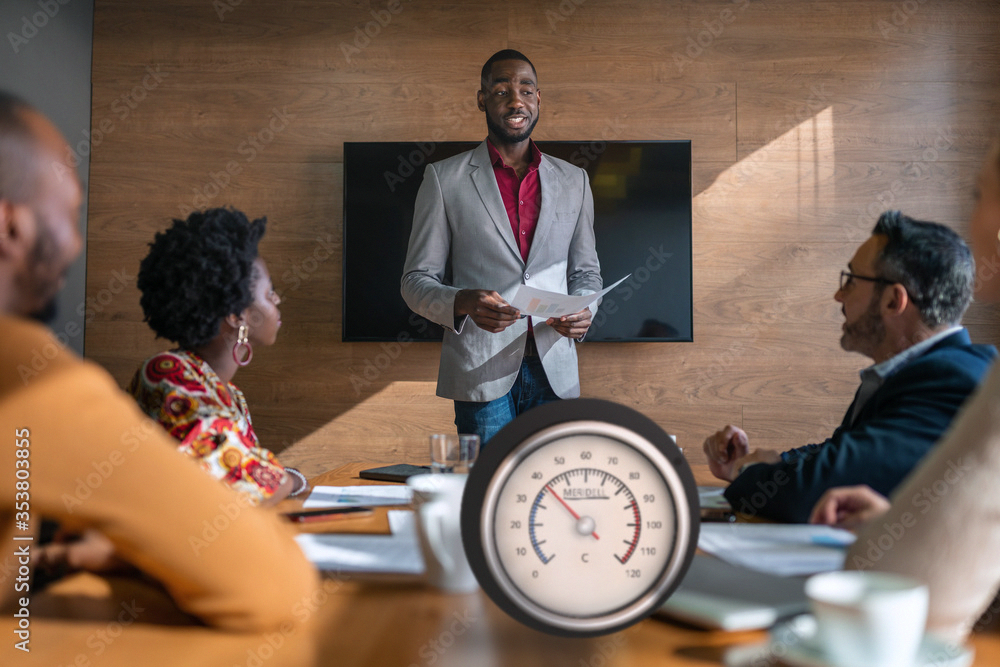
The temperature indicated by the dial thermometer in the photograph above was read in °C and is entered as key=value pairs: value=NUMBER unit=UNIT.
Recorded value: value=40 unit=°C
